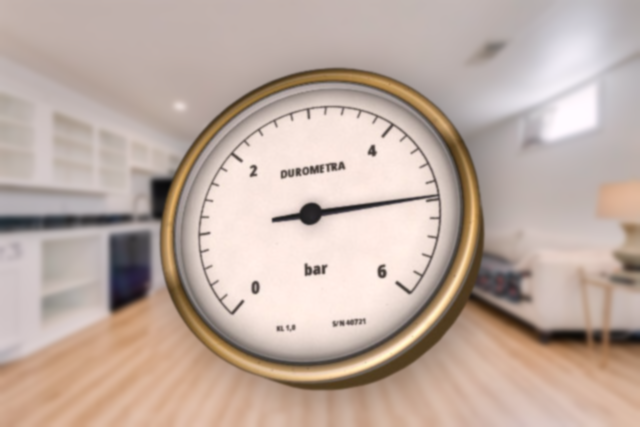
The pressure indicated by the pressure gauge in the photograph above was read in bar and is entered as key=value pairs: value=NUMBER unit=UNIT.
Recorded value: value=5 unit=bar
